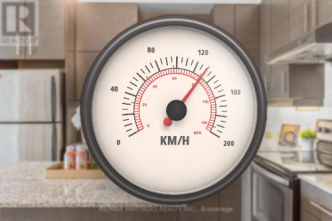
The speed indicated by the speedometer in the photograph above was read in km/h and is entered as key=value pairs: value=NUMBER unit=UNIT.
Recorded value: value=130 unit=km/h
